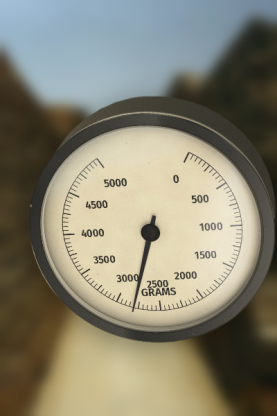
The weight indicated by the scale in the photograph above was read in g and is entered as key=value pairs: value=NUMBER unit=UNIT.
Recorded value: value=2800 unit=g
